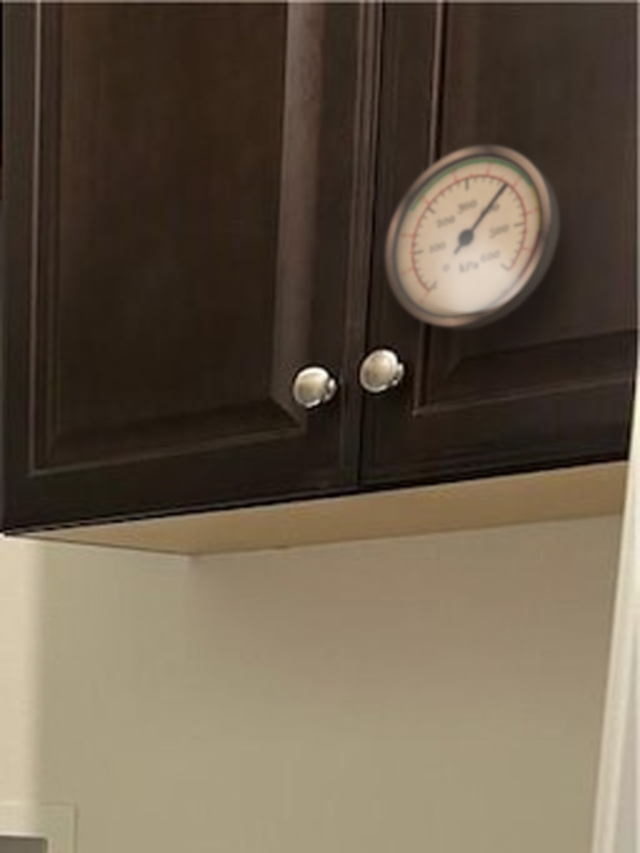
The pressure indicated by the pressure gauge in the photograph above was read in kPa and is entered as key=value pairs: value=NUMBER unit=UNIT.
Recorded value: value=400 unit=kPa
